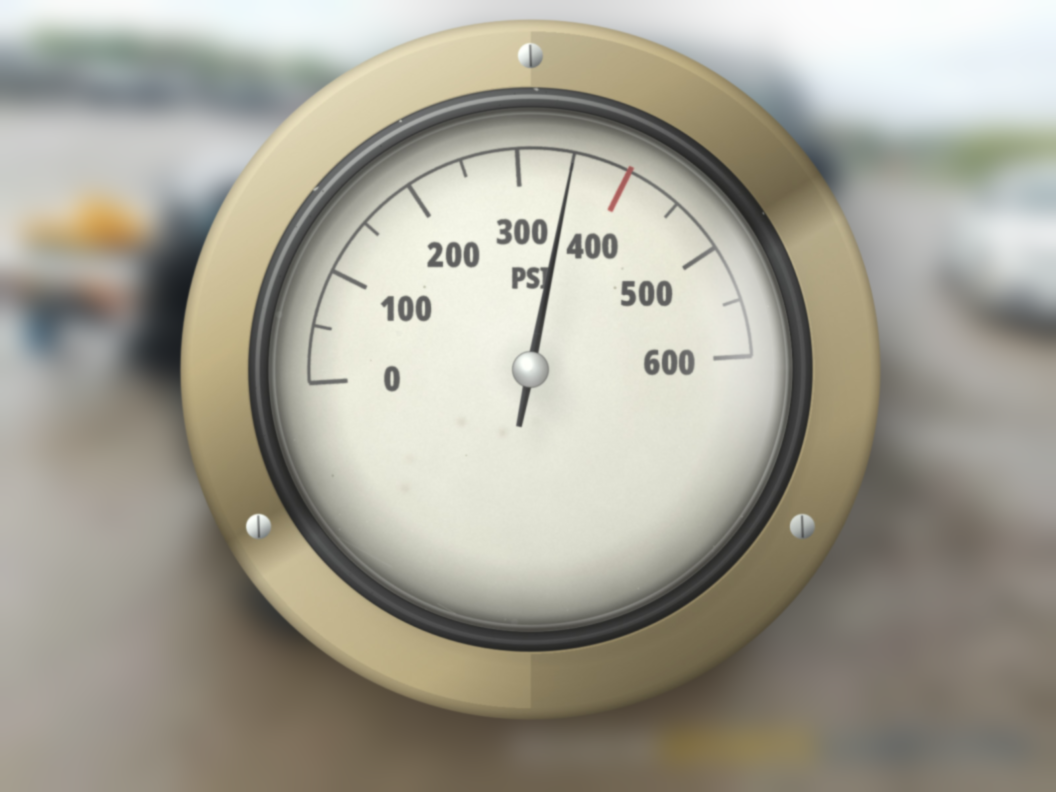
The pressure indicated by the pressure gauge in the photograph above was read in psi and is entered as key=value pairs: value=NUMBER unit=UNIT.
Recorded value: value=350 unit=psi
